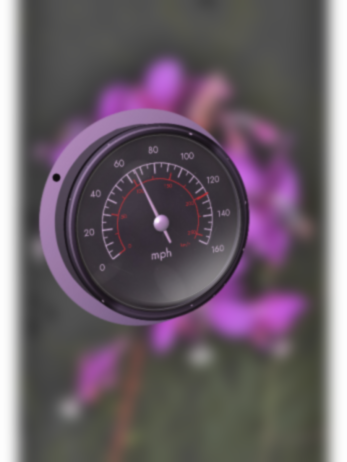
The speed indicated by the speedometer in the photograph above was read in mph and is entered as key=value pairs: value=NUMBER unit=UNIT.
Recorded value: value=65 unit=mph
